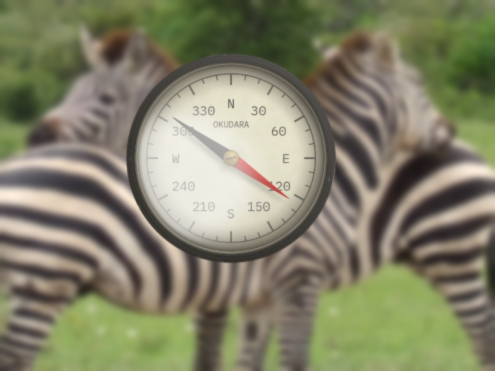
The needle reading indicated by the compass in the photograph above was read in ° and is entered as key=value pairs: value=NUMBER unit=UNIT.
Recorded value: value=125 unit=°
